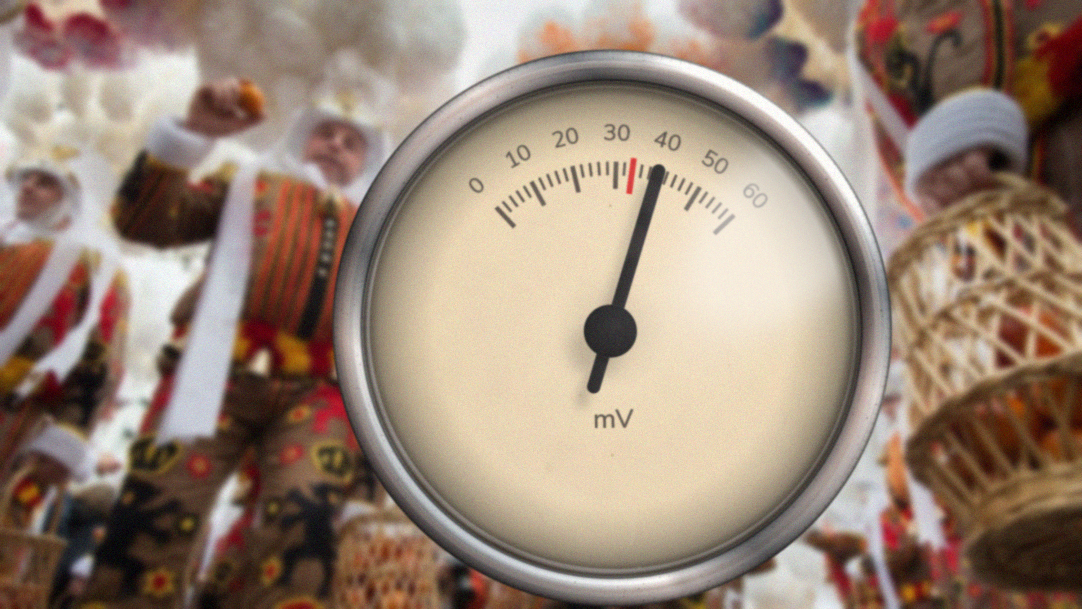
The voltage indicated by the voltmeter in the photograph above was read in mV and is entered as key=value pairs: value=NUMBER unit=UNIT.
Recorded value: value=40 unit=mV
